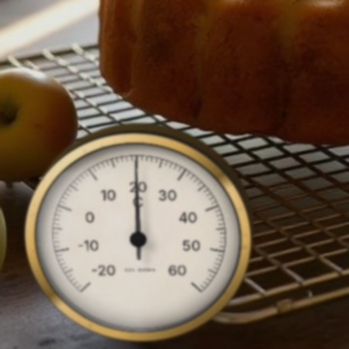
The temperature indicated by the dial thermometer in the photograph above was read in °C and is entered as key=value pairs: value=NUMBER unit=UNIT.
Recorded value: value=20 unit=°C
